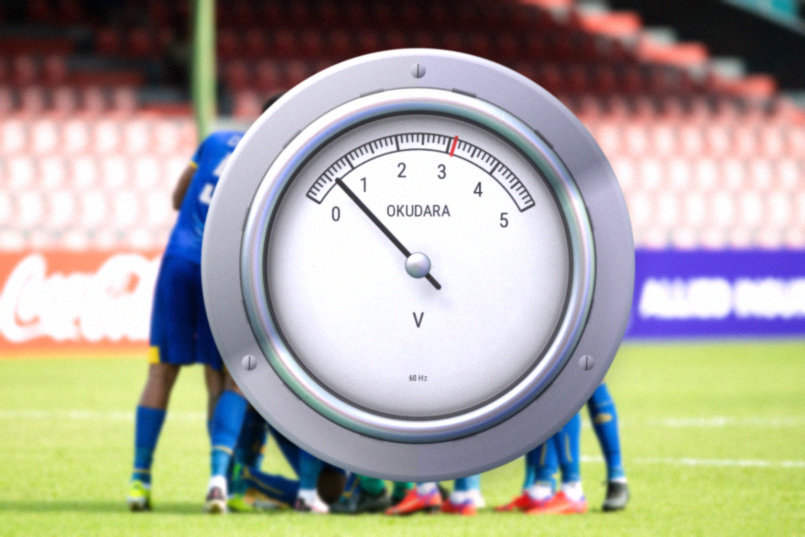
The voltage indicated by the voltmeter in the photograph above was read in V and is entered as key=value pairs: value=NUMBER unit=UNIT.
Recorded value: value=0.6 unit=V
